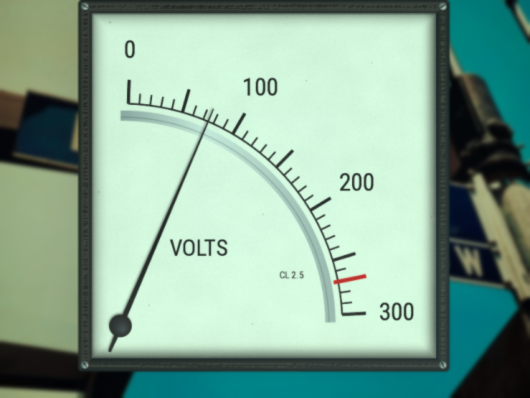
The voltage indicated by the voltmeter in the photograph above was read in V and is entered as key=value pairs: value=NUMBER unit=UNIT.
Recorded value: value=75 unit=V
